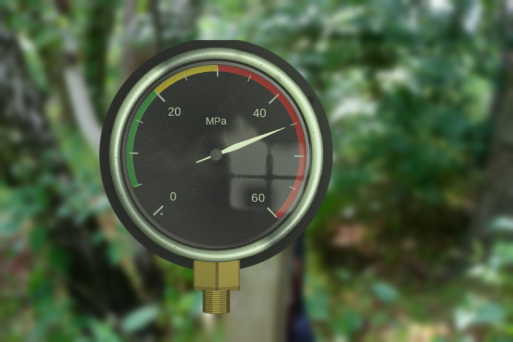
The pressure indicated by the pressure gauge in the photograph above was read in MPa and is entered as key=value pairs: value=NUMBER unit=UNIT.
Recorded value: value=45 unit=MPa
